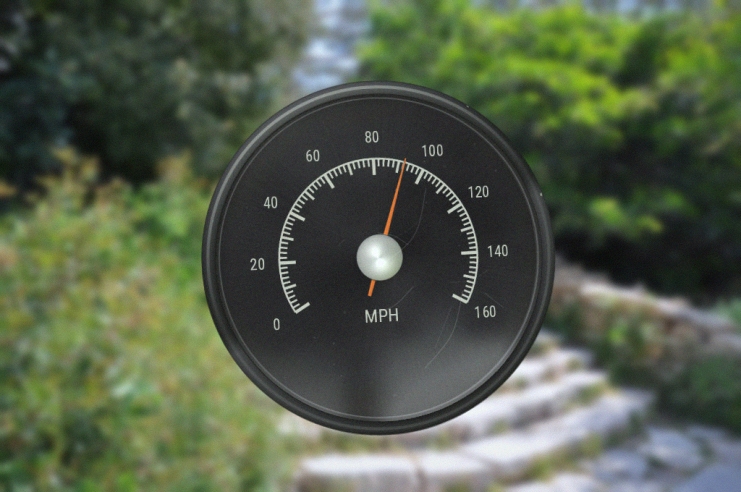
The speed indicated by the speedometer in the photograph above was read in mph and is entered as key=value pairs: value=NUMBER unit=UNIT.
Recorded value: value=92 unit=mph
